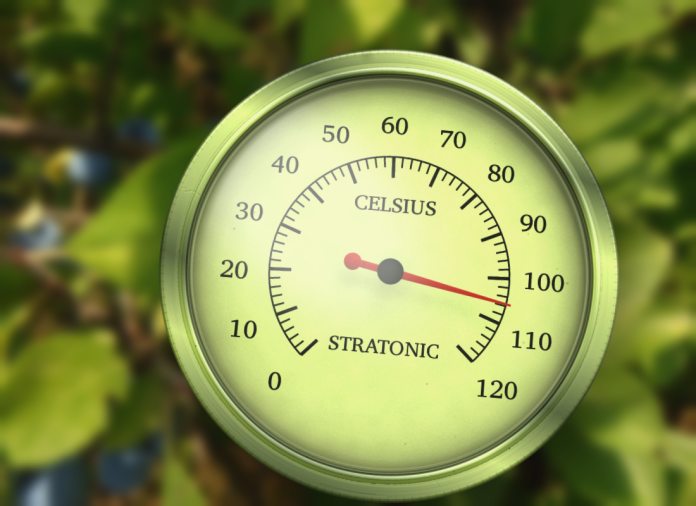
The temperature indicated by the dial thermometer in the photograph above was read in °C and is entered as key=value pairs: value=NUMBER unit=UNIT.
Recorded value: value=106 unit=°C
